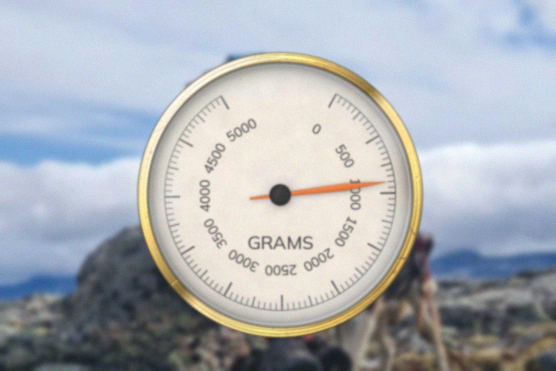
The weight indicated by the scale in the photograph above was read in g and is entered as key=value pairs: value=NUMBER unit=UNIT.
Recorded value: value=900 unit=g
